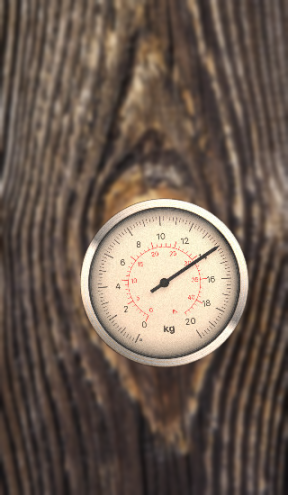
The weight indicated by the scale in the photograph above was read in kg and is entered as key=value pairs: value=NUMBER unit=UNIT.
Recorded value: value=14 unit=kg
